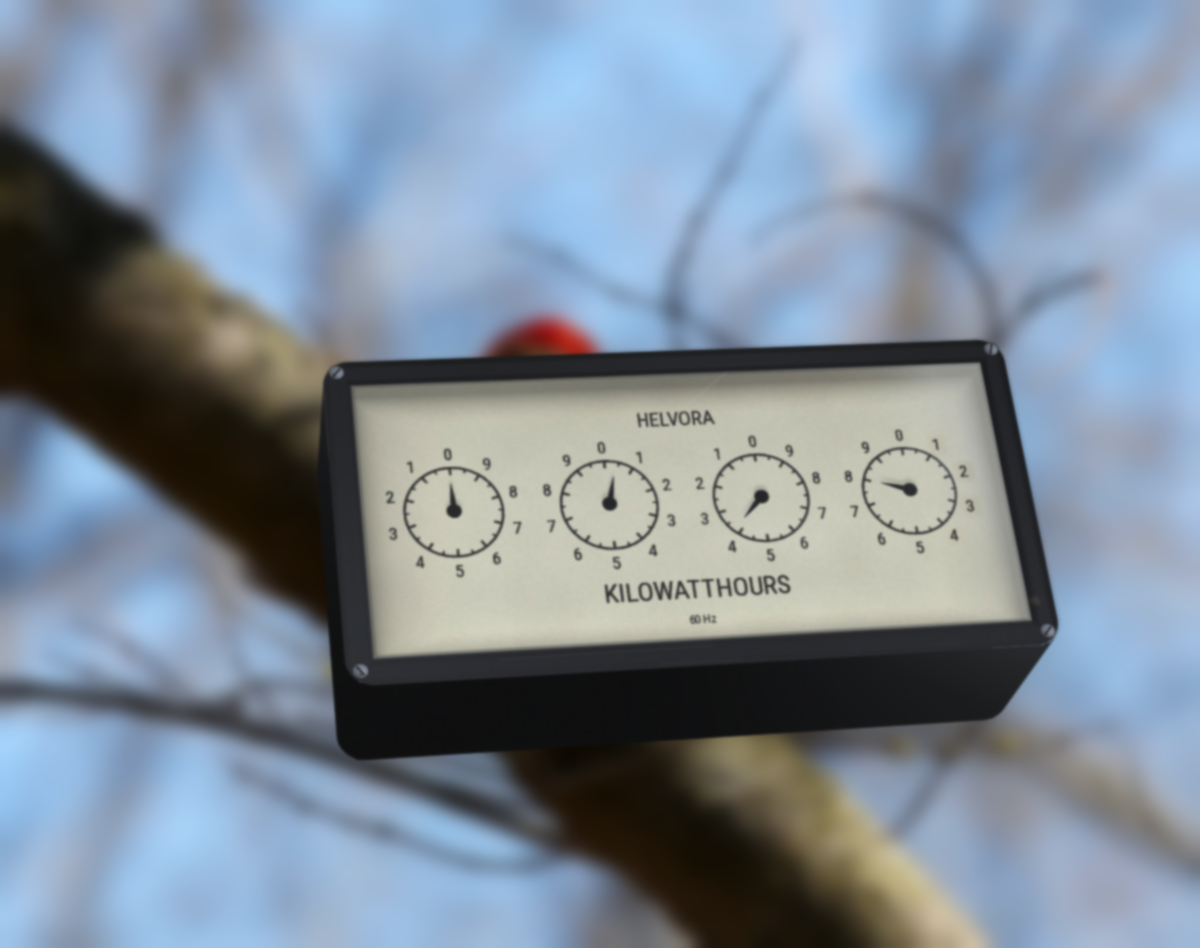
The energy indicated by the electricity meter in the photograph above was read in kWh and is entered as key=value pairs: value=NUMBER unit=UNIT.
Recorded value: value=38 unit=kWh
